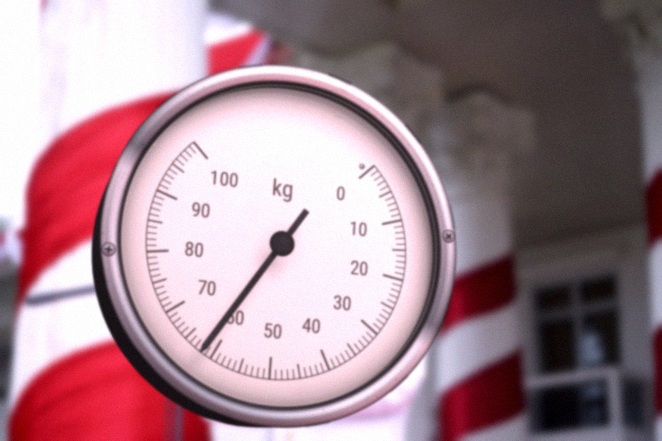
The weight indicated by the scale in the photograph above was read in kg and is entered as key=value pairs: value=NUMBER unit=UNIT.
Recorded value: value=62 unit=kg
